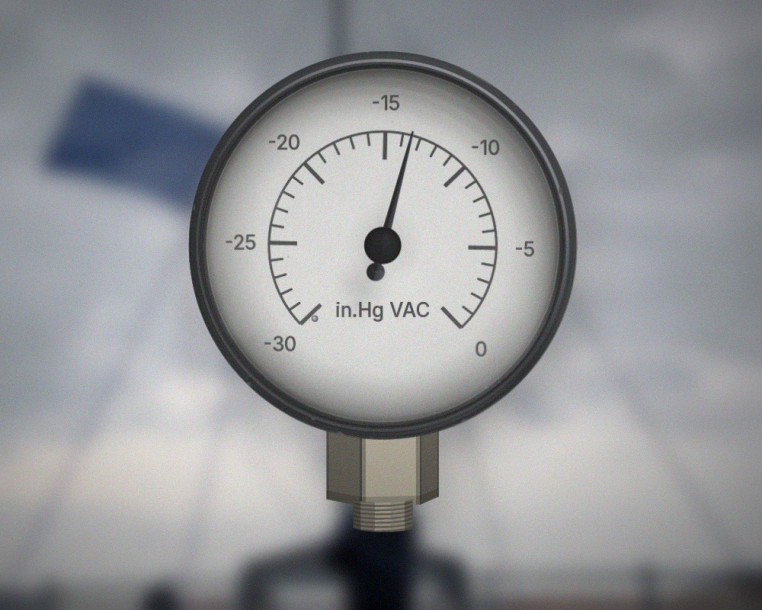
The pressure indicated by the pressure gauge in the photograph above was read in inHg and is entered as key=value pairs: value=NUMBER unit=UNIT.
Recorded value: value=-13.5 unit=inHg
